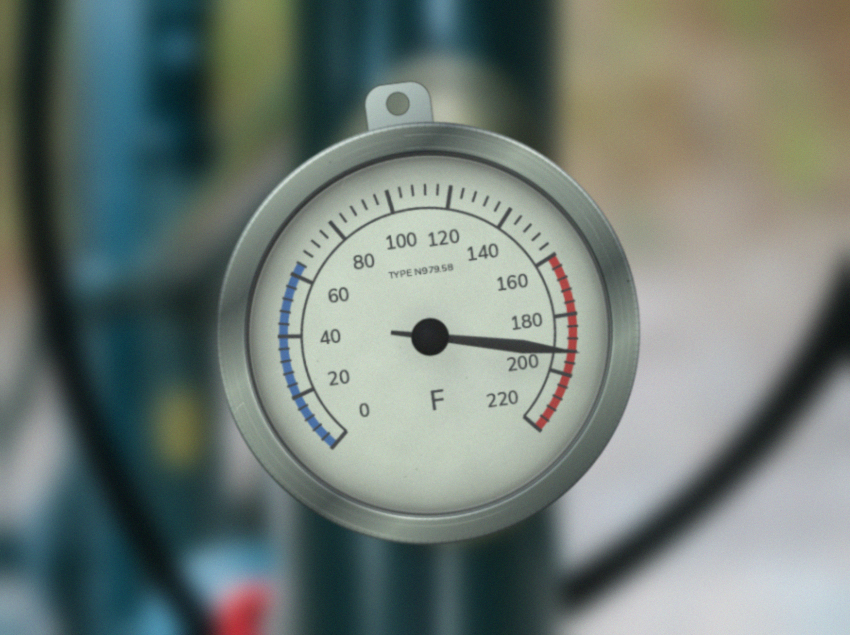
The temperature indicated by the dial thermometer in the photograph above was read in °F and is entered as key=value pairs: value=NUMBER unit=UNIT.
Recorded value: value=192 unit=°F
